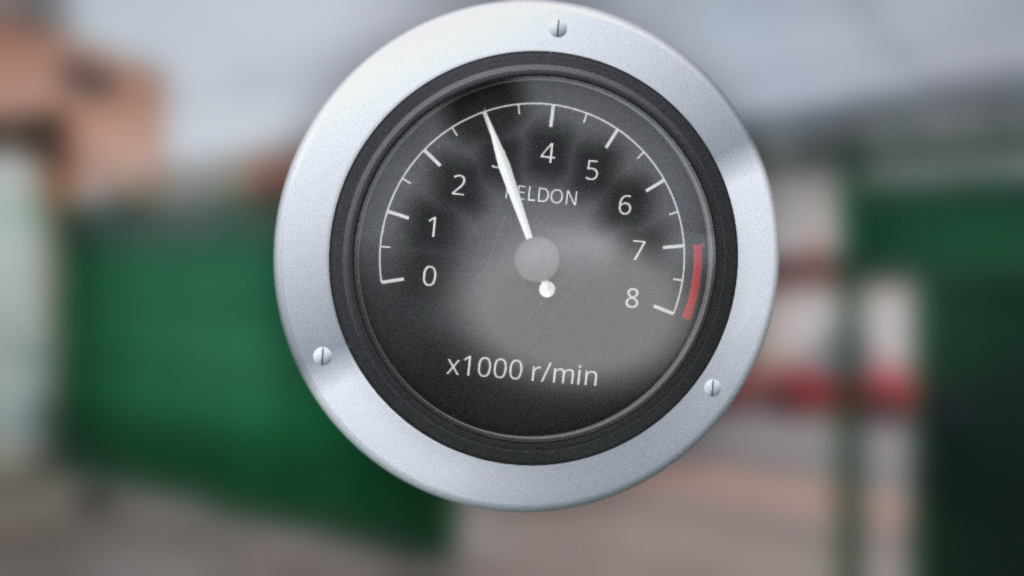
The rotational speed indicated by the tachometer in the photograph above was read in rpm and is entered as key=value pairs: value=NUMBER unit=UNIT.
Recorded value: value=3000 unit=rpm
